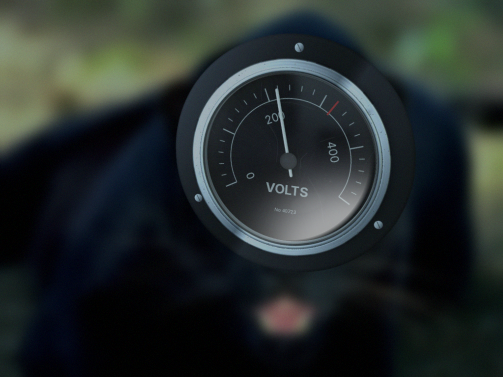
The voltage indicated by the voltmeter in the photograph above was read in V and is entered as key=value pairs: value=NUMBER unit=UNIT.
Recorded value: value=220 unit=V
